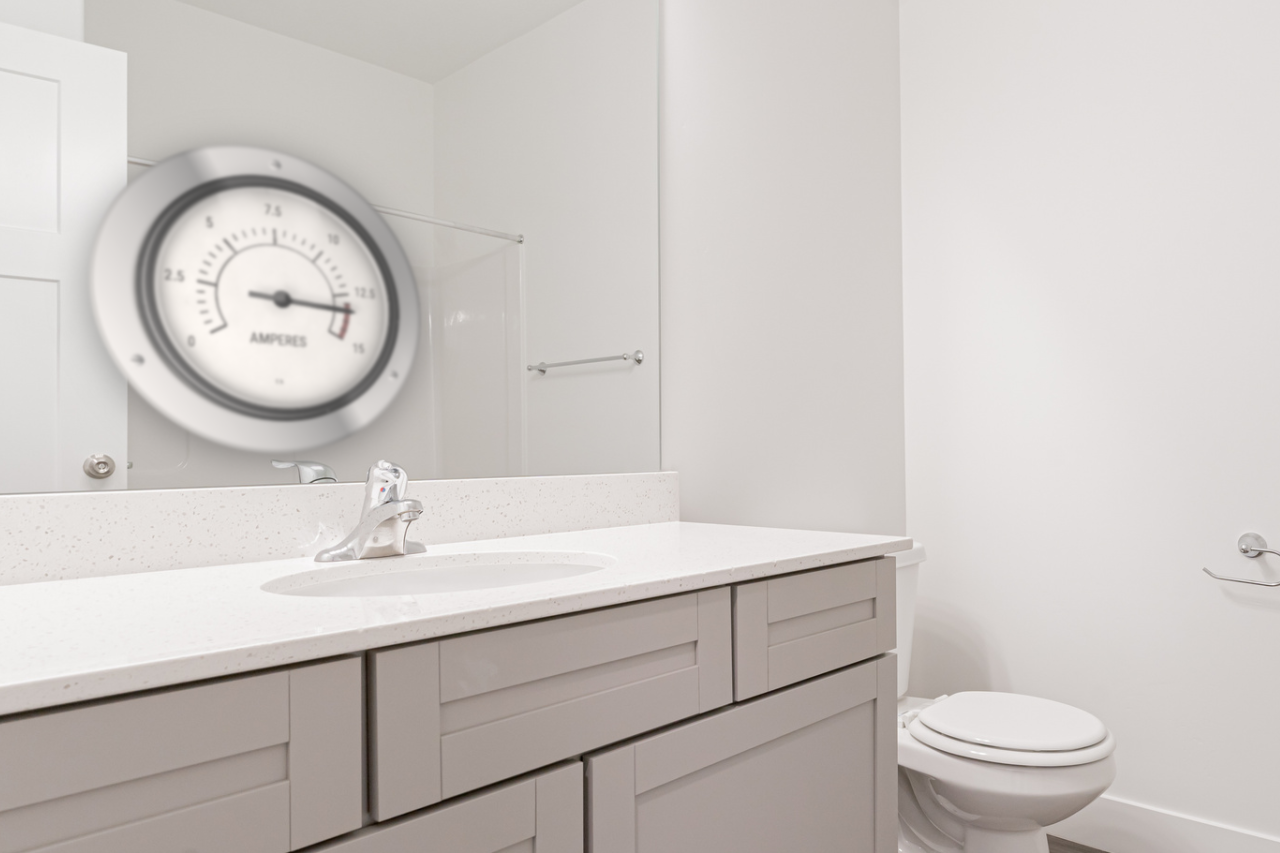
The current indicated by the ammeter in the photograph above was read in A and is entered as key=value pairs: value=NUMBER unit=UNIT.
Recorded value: value=13.5 unit=A
